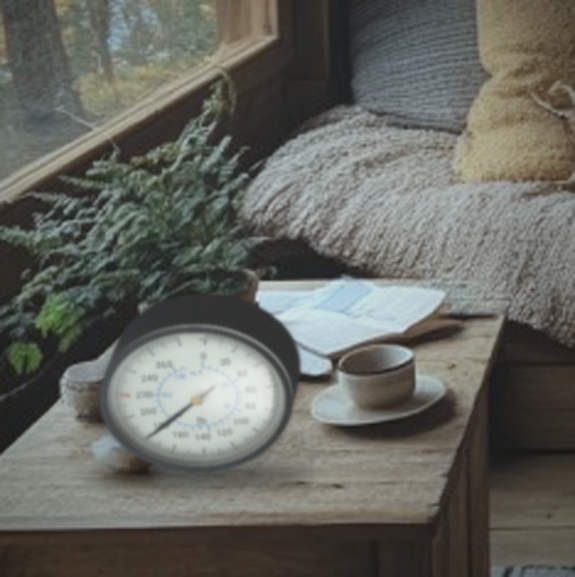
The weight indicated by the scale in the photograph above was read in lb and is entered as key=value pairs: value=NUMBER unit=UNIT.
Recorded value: value=180 unit=lb
